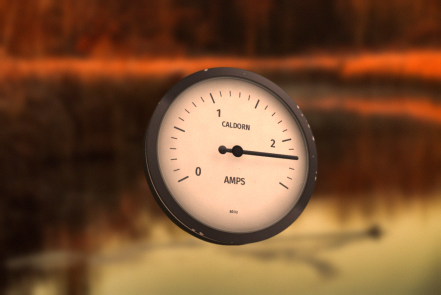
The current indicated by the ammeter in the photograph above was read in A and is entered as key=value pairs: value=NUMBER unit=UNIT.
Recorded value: value=2.2 unit=A
